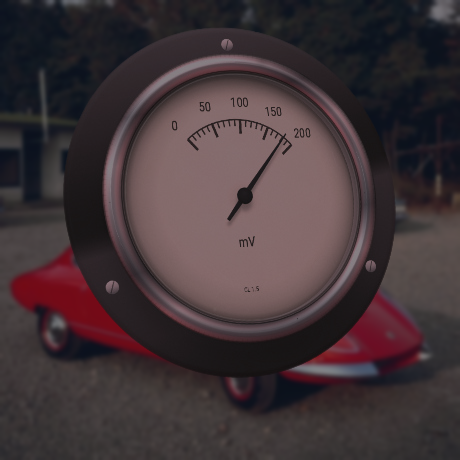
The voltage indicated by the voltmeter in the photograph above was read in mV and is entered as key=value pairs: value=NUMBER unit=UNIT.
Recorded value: value=180 unit=mV
